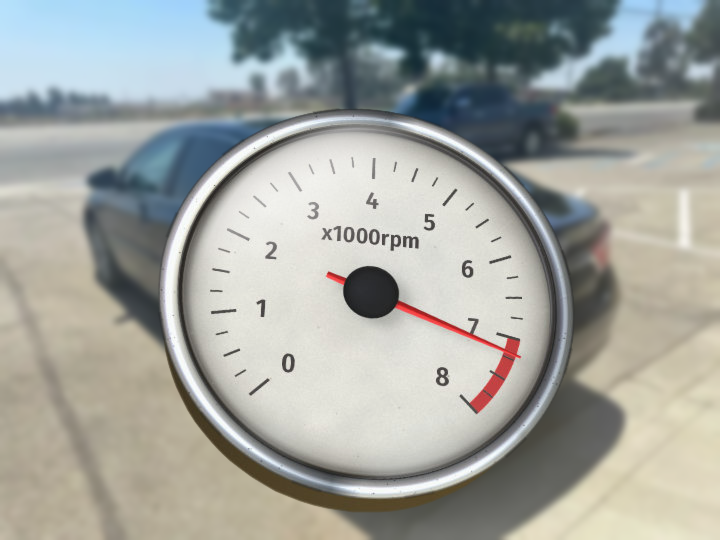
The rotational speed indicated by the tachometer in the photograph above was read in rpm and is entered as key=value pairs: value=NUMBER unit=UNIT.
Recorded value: value=7250 unit=rpm
